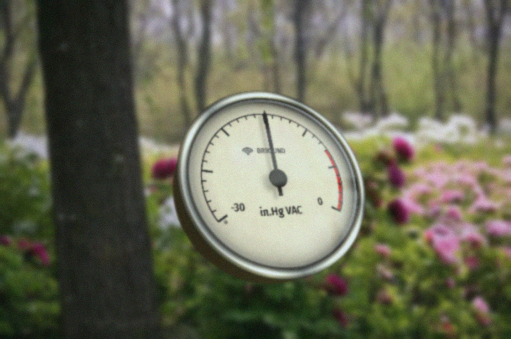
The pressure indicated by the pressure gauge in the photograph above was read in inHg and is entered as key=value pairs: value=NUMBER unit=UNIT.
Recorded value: value=-15 unit=inHg
